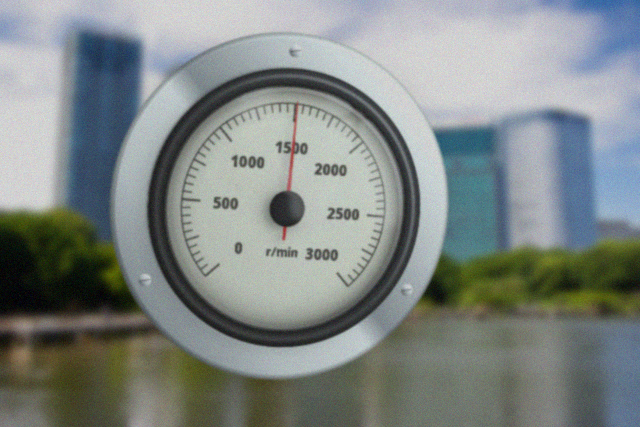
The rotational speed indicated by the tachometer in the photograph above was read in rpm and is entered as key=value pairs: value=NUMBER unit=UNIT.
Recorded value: value=1500 unit=rpm
